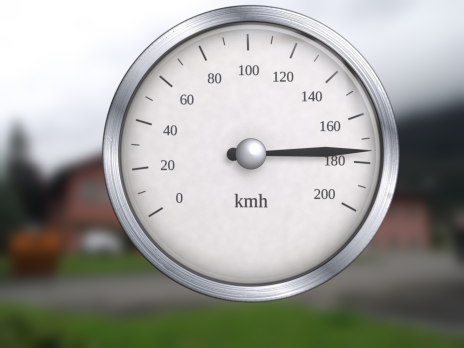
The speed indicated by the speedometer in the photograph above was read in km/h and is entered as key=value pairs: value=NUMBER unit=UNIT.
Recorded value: value=175 unit=km/h
